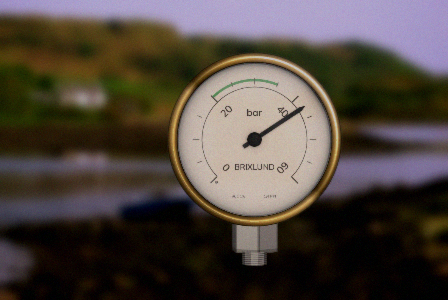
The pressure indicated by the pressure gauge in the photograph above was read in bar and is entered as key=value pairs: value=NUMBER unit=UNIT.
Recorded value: value=42.5 unit=bar
